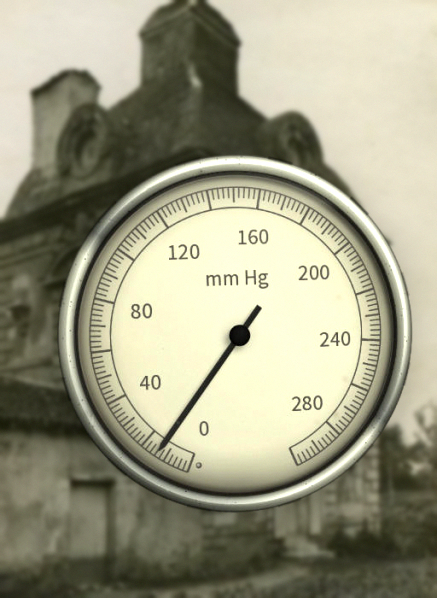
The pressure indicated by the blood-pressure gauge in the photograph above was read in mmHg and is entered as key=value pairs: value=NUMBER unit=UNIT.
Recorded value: value=14 unit=mmHg
